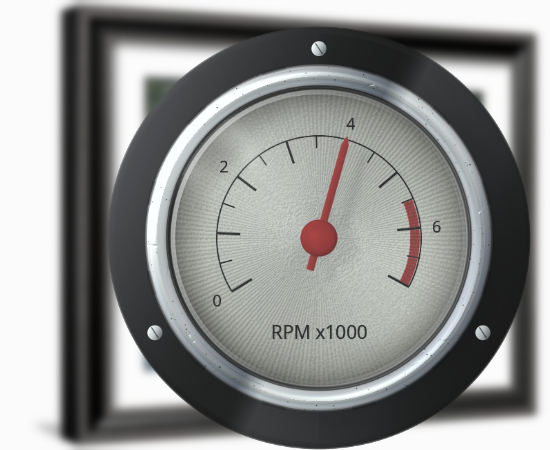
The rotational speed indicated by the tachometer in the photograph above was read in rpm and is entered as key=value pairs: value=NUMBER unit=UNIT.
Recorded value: value=4000 unit=rpm
